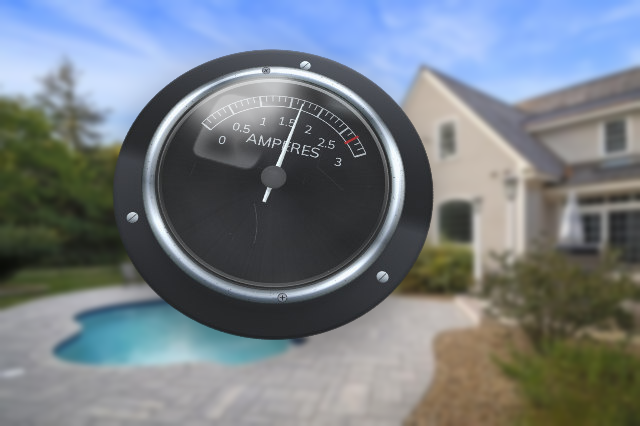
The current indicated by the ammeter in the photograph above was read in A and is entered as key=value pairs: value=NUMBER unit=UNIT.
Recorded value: value=1.7 unit=A
